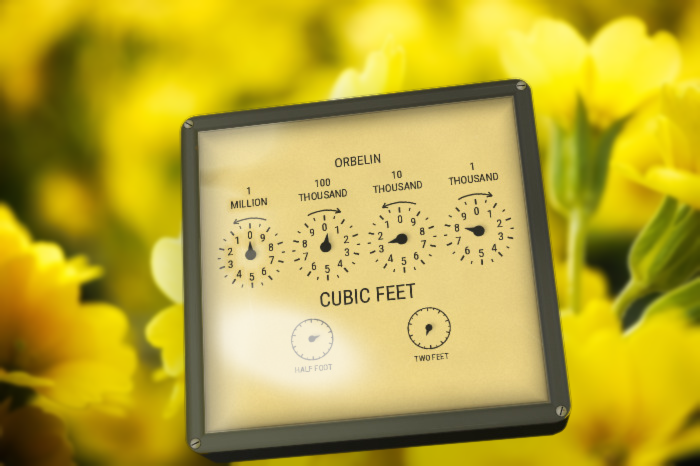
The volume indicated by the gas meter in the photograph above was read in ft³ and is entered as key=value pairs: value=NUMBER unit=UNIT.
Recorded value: value=2800 unit=ft³
